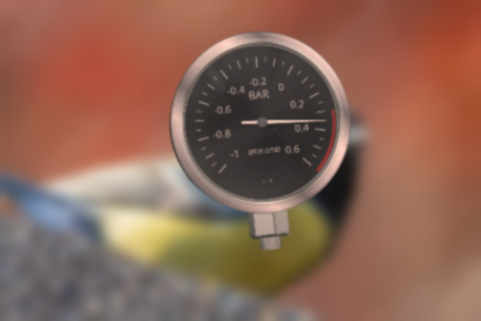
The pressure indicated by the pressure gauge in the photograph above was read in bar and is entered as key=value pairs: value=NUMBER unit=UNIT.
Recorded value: value=0.35 unit=bar
